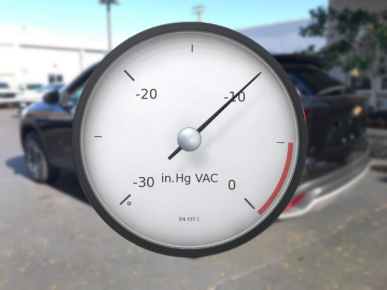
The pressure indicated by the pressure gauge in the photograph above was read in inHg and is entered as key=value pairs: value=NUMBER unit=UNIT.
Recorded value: value=-10 unit=inHg
